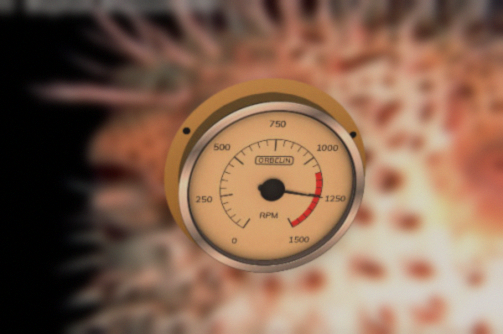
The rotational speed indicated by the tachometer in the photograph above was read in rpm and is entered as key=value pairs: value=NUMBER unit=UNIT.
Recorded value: value=1250 unit=rpm
